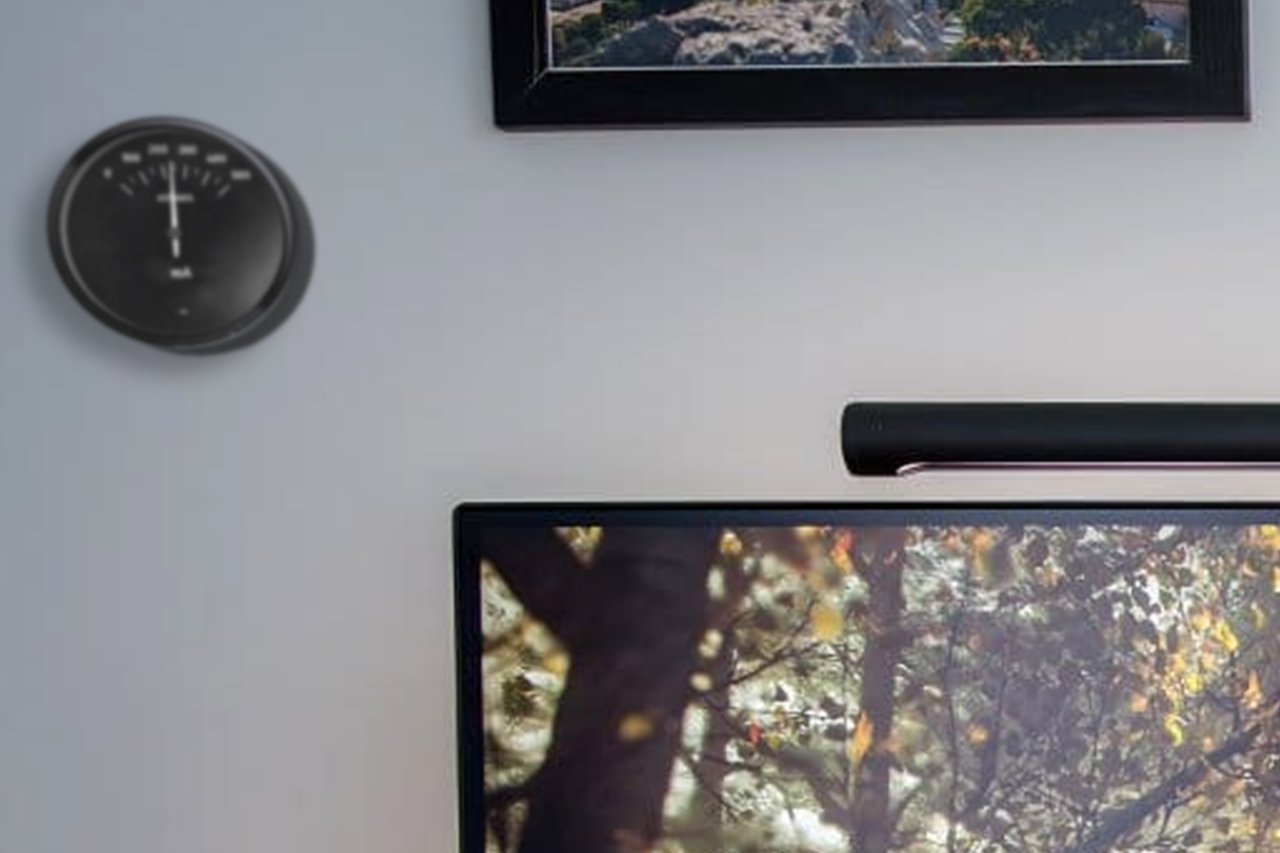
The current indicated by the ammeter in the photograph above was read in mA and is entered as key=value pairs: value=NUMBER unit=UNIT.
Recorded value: value=250 unit=mA
